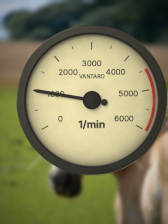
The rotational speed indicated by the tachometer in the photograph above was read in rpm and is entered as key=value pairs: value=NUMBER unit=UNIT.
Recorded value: value=1000 unit=rpm
